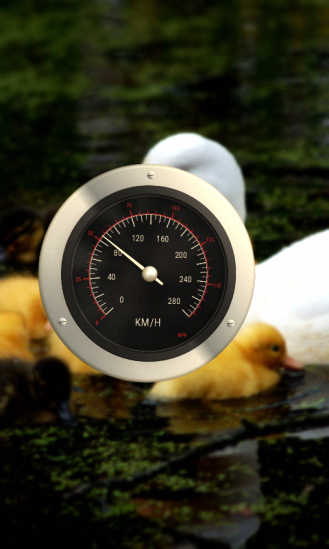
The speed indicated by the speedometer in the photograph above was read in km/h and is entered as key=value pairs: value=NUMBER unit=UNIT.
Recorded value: value=85 unit=km/h
